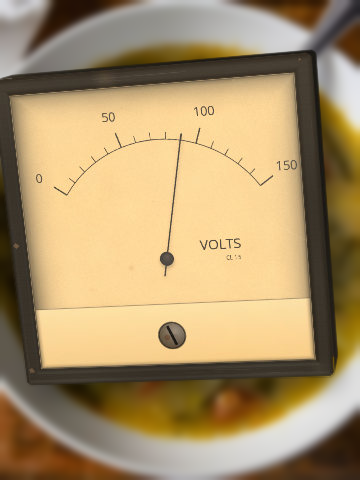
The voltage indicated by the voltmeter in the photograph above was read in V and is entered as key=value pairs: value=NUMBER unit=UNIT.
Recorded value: value=90 unit=V
